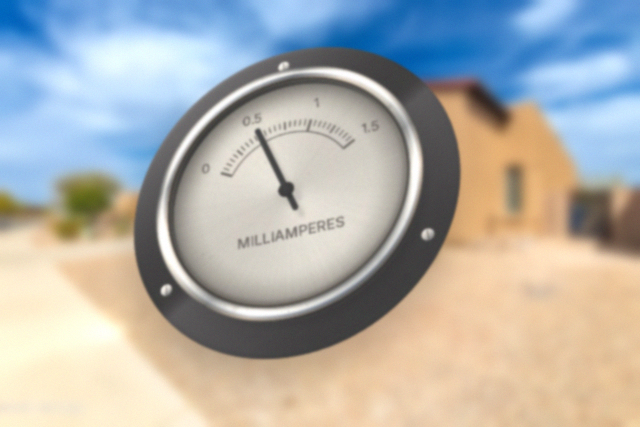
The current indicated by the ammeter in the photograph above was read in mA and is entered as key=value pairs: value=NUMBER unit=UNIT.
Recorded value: value=0.5 unit=mA
